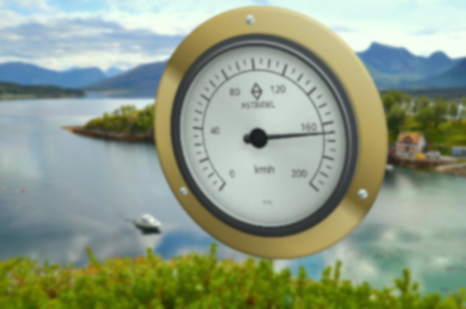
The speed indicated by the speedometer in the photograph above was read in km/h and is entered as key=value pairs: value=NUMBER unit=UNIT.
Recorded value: value=165 unit=km/h
